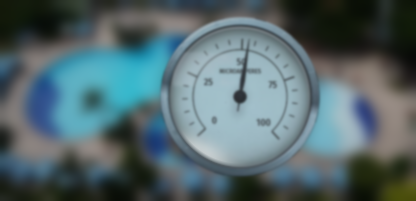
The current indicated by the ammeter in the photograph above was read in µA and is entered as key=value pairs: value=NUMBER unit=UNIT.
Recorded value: value=52.5 unit=µA
